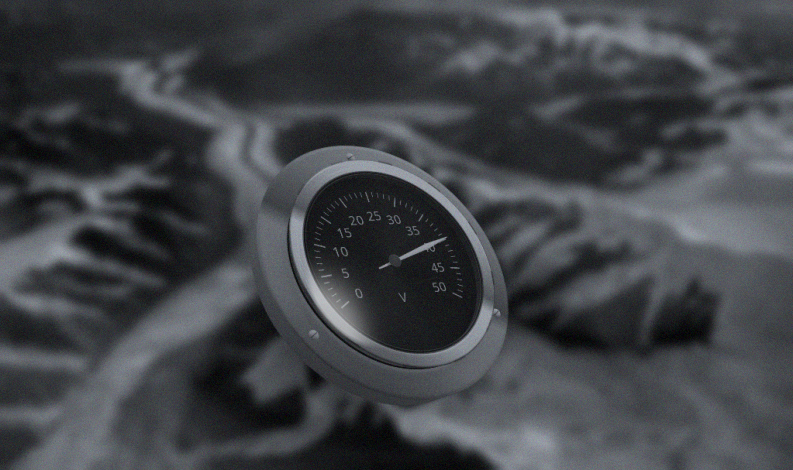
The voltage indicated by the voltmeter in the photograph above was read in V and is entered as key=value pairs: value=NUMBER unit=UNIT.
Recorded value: value=40 unit=V
